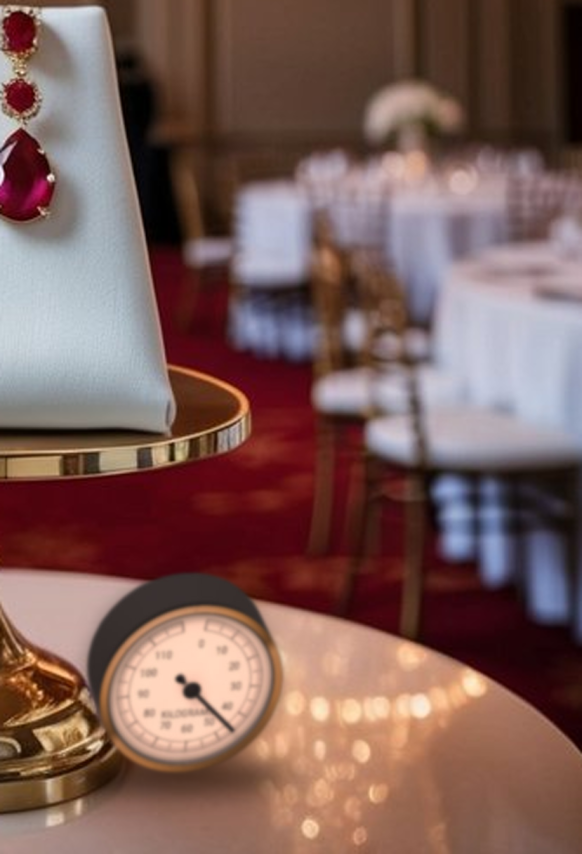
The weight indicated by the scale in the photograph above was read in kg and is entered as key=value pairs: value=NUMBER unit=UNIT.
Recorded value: value=45 unit=kg
